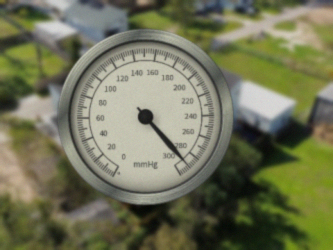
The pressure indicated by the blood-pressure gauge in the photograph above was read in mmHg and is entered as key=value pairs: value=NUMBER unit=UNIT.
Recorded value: value=290 unit=mmHg
